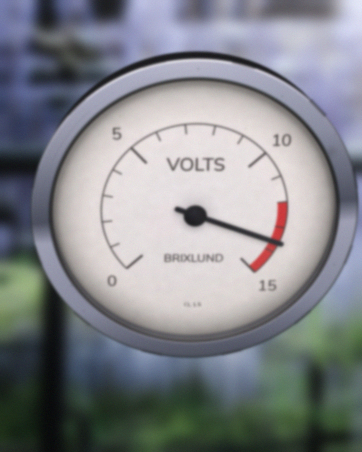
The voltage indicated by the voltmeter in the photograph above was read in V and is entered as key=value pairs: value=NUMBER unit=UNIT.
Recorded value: value=13.5 unit=V
